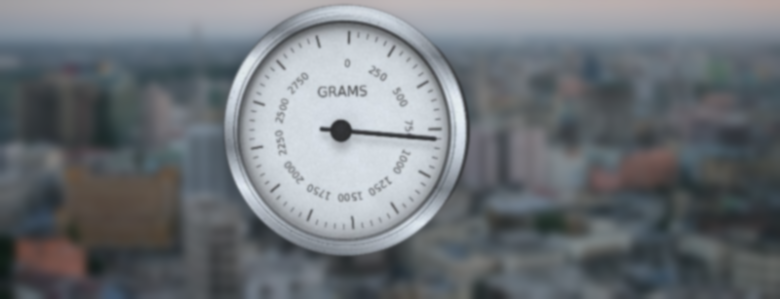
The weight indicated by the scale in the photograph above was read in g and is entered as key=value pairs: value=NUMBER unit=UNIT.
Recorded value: value=800 unit=g
